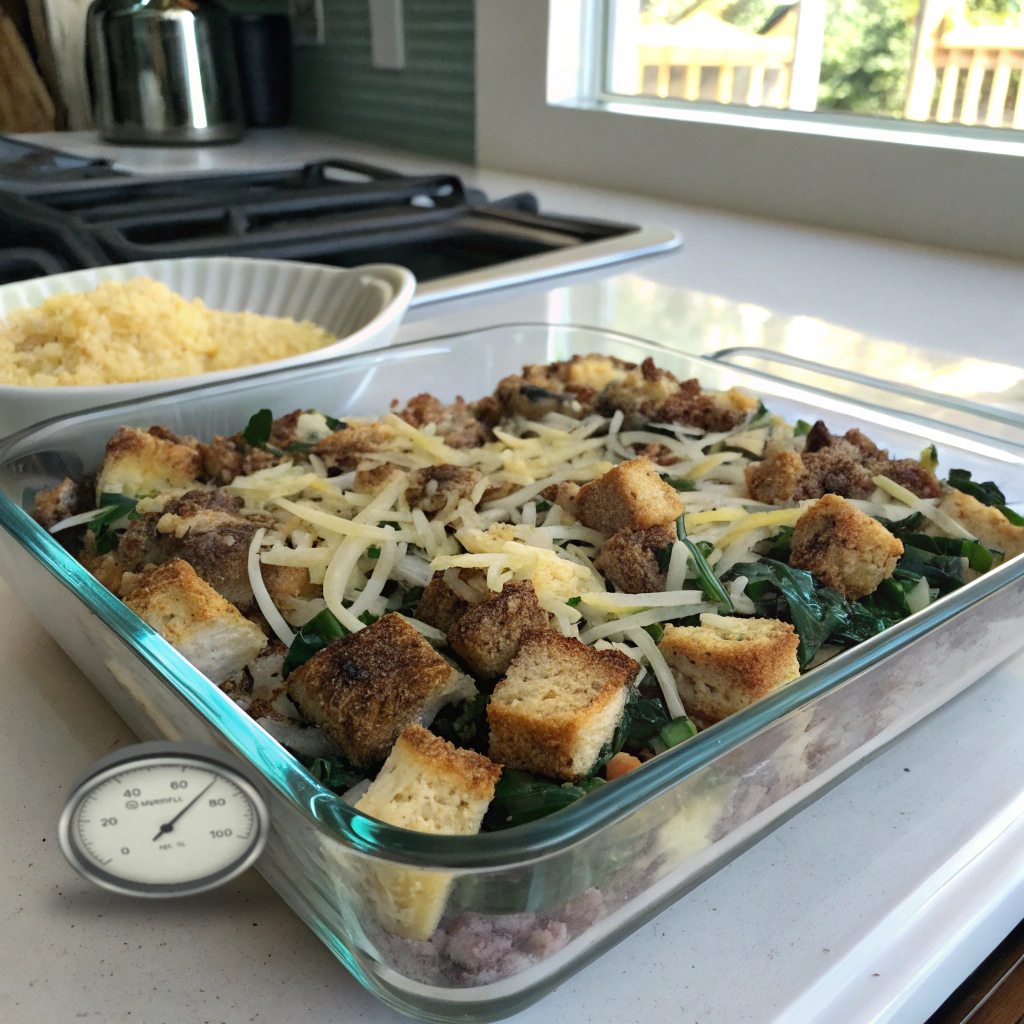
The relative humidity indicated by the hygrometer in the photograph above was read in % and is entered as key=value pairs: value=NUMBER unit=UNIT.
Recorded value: value=70 unit=%
